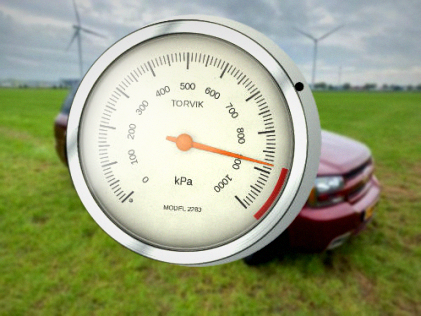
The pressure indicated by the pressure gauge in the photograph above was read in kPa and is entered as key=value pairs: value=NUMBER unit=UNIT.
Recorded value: value=880 unit=kPa
